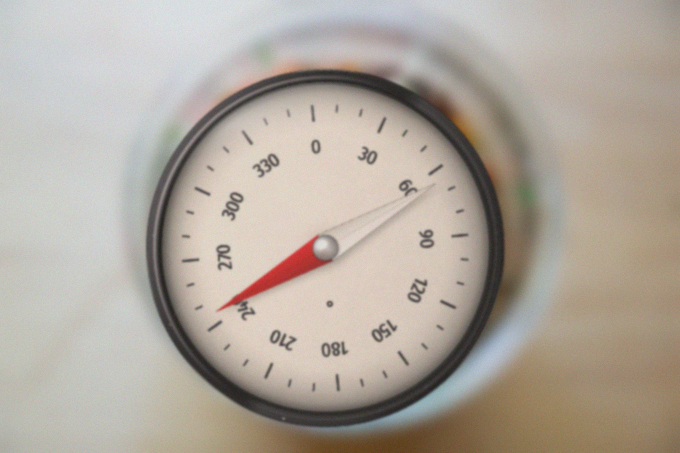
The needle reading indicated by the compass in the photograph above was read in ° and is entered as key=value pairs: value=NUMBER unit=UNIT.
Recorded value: value=245 unit=°
